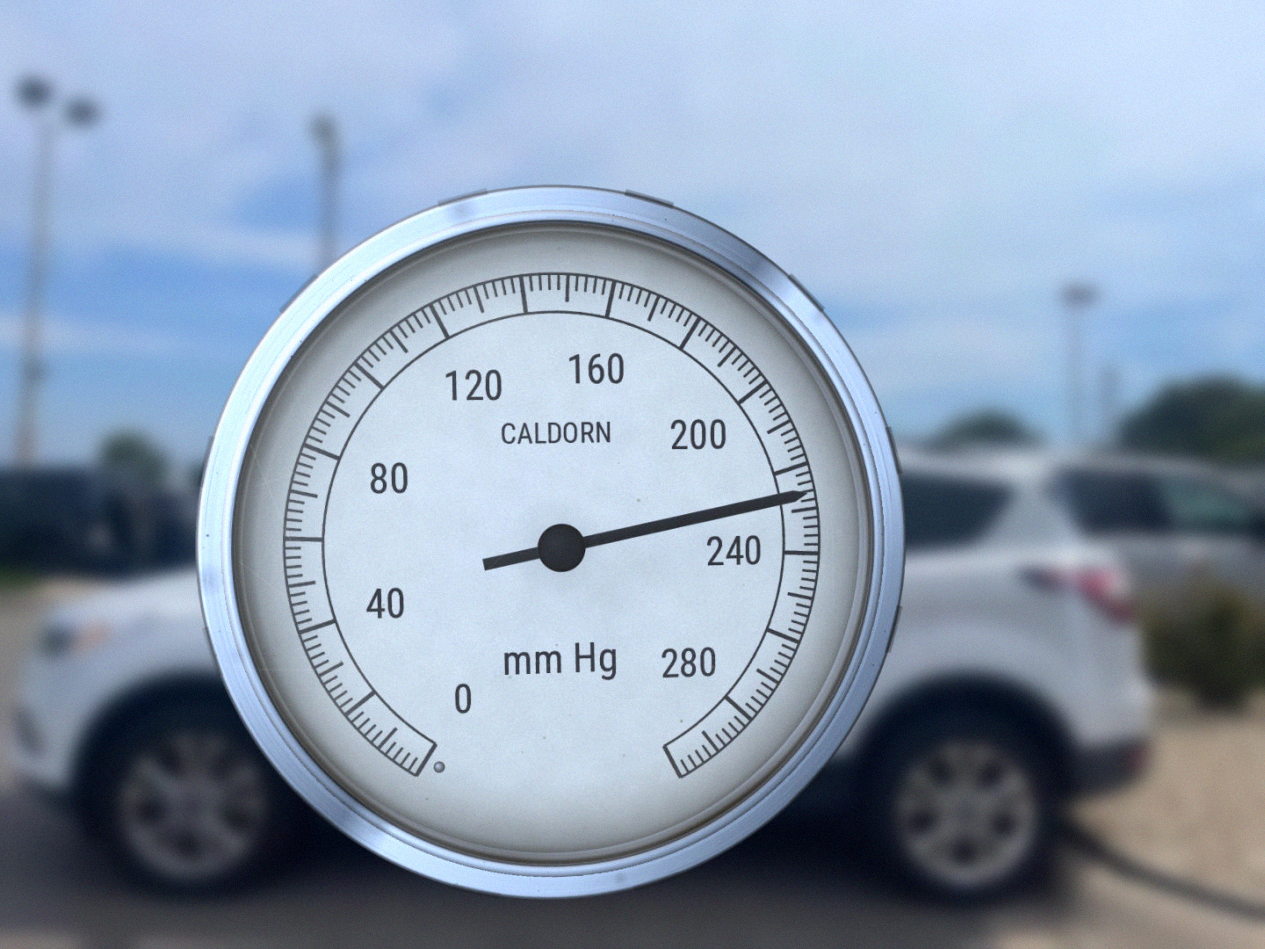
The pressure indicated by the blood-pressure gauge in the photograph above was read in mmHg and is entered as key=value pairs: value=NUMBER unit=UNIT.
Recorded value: value=226 unit=mmHg
